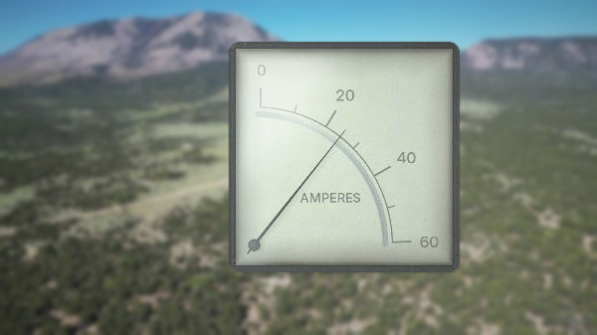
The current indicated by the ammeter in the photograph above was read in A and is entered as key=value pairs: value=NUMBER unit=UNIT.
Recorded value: value=25 unit=A
